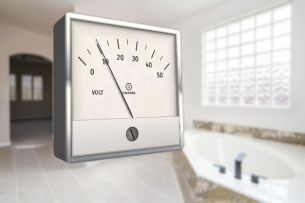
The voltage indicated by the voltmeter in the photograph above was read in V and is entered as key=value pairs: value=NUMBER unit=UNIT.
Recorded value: value=10 unit=V
